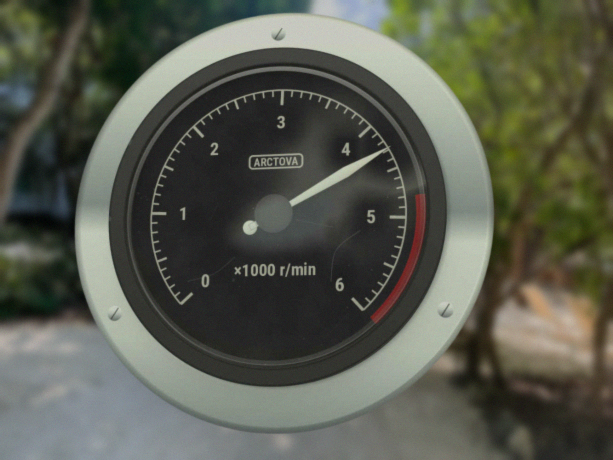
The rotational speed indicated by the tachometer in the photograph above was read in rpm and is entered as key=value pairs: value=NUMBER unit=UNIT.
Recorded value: value=4300 unit=rpm
